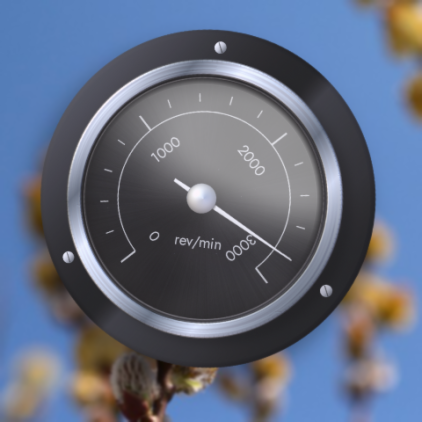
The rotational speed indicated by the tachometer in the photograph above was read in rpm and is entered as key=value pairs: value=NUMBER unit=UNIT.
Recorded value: value=2800 unit=rpm
